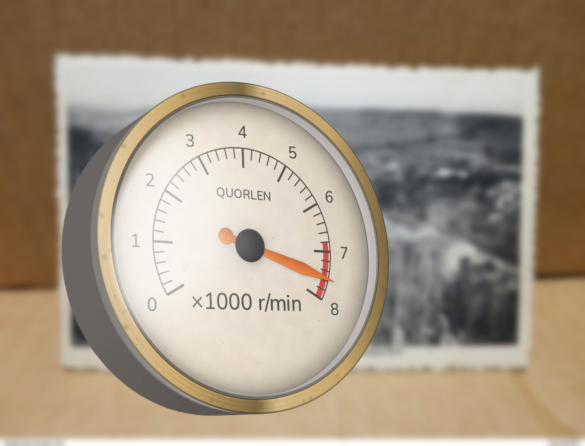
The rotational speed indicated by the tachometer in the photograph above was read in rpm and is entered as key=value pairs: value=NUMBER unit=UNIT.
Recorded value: value=7600 unit=rpm
